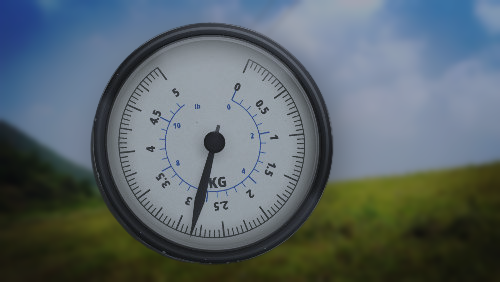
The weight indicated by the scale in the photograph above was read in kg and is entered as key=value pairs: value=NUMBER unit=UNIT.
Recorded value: value=2.85 unit=kg
